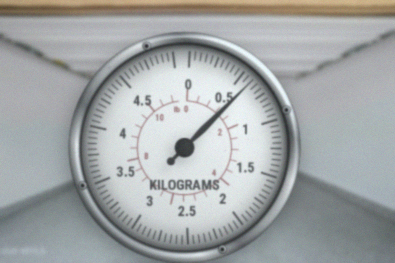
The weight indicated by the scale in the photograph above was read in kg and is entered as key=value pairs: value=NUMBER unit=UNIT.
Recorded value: value=0.6 unit=kg
